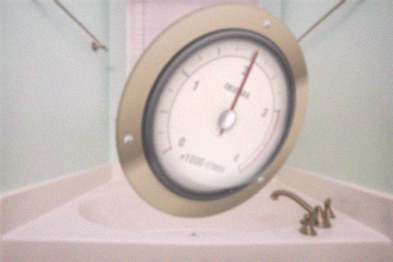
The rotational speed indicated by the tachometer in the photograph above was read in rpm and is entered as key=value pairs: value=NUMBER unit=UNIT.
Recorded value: value=2000 unit=rpm
